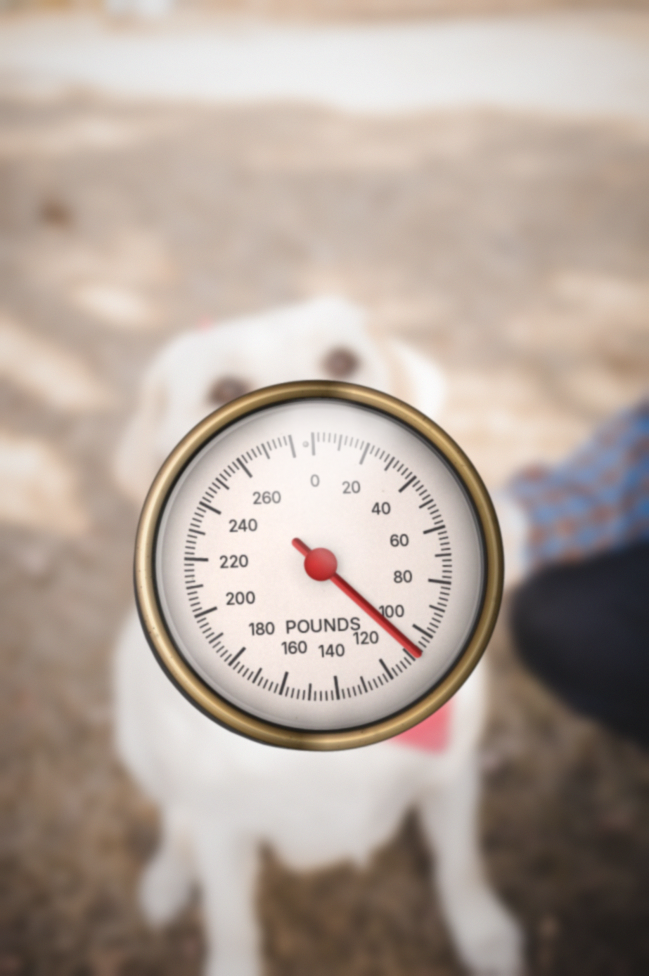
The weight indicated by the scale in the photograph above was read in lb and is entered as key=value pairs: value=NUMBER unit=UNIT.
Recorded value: value=108 unit=lb
